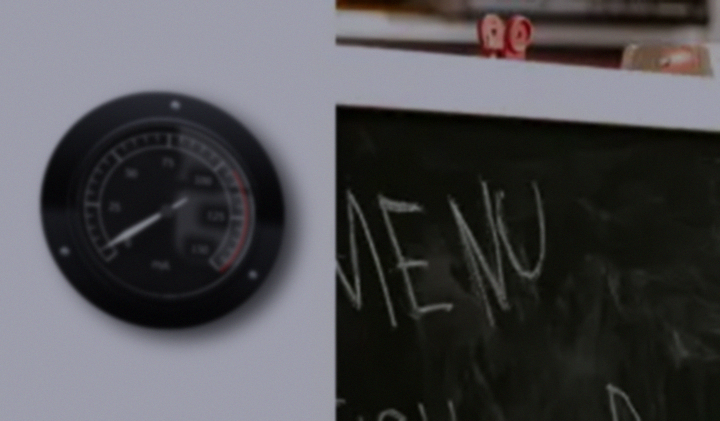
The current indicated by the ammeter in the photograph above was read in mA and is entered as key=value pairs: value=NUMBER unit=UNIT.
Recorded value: value=5 unit=mA
